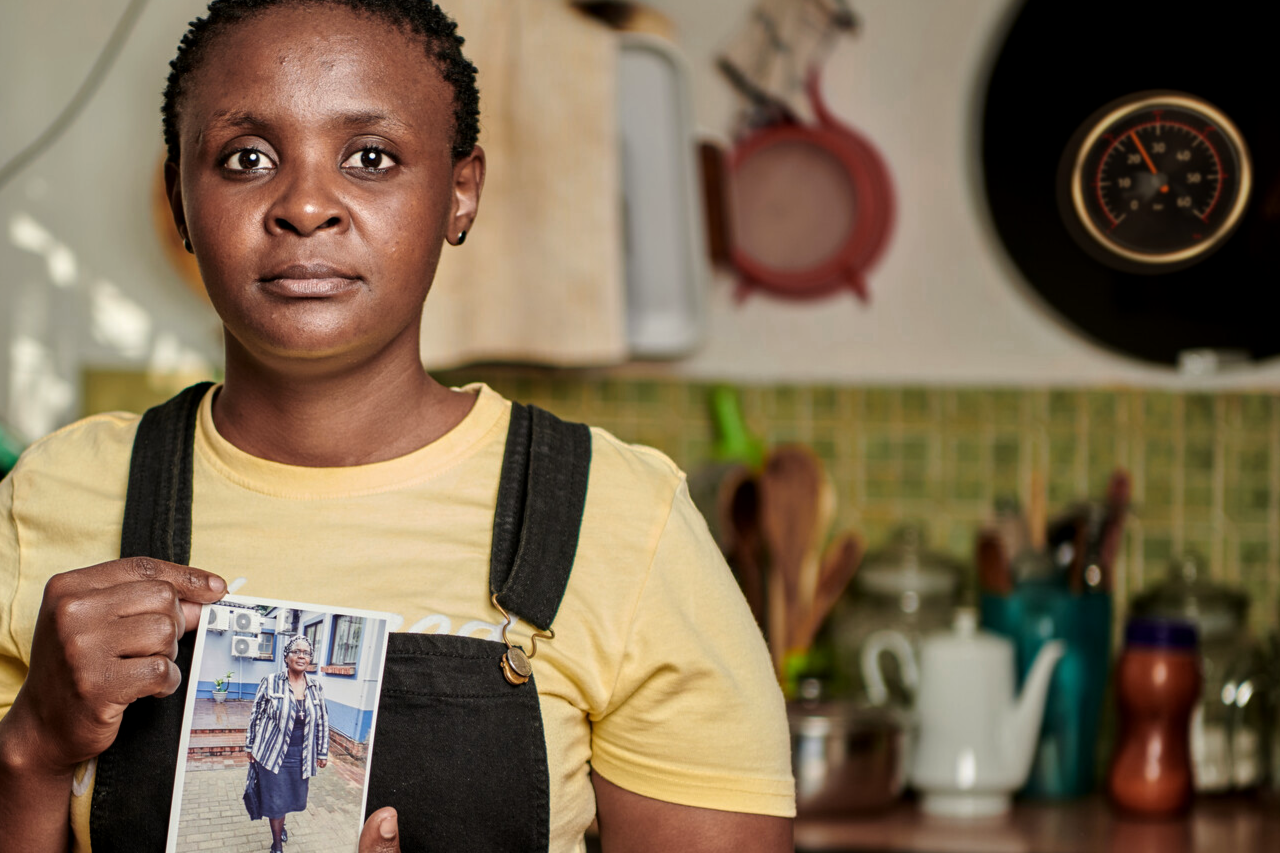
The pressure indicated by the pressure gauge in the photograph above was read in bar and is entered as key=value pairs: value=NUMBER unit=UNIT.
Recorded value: value=24 unit=bar
